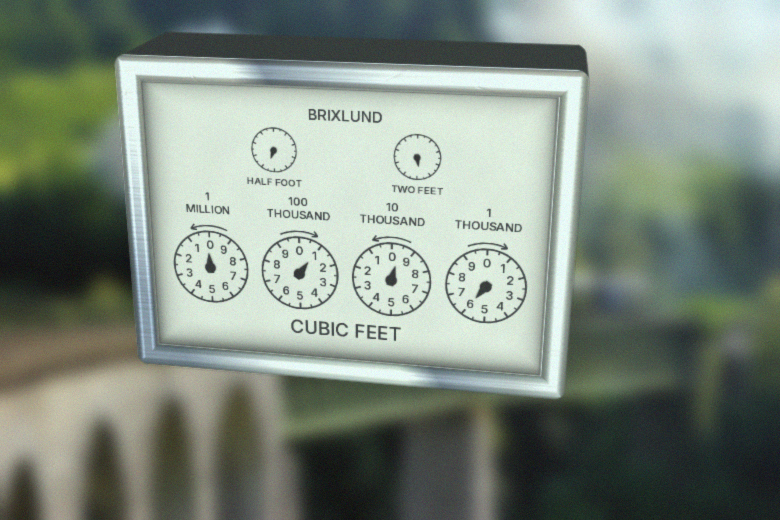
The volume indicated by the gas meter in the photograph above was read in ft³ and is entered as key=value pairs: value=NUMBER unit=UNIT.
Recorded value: value=9600 unit=ft³
